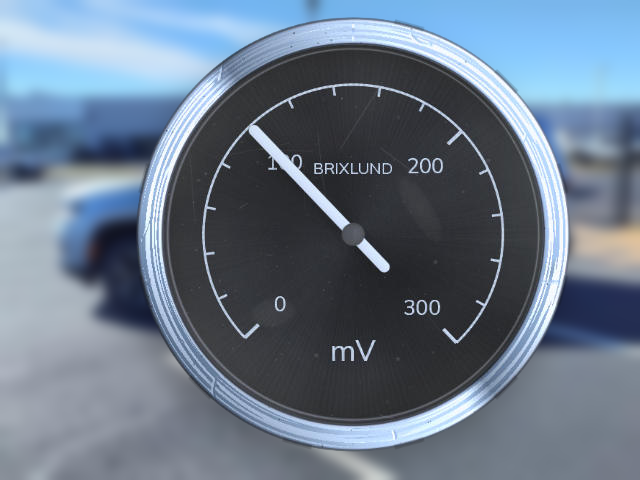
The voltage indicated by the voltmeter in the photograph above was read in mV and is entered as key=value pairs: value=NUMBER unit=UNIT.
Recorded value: value=100 unit=mV
